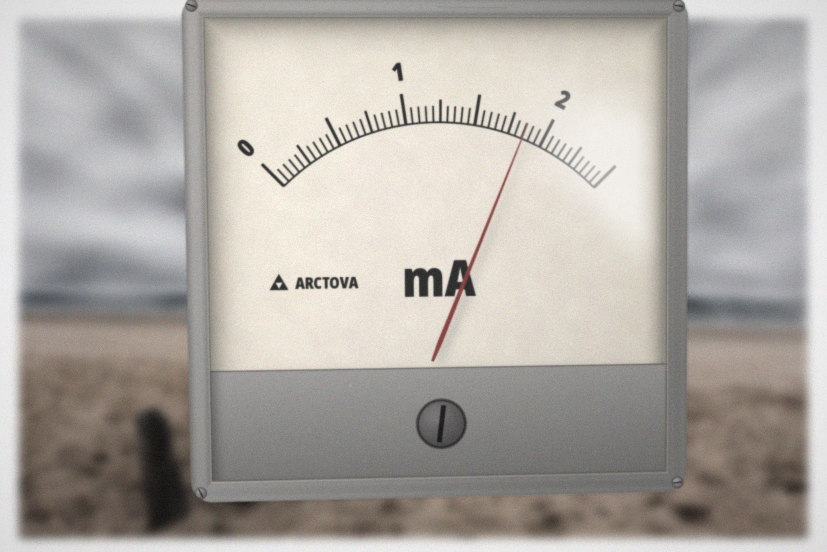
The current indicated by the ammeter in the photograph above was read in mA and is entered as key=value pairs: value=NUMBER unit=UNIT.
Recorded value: value=1.85 unit=mA
